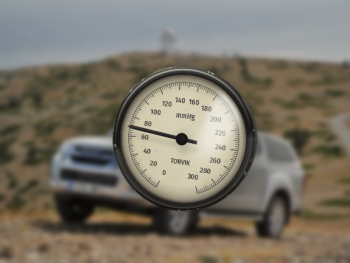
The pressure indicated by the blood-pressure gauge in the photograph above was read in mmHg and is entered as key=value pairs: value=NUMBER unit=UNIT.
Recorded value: value=70 unit=mmHg
